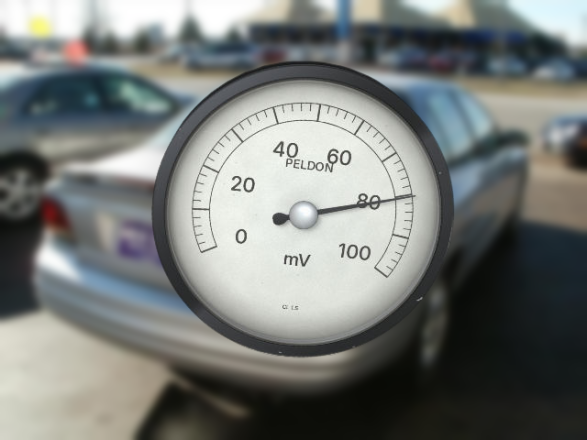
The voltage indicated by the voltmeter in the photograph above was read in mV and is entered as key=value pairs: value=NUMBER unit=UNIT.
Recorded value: value=80 unit=mV
